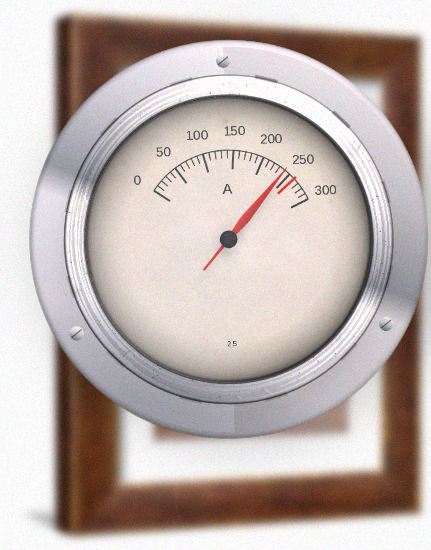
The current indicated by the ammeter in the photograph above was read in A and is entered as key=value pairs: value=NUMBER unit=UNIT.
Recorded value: value=240 unit=A
